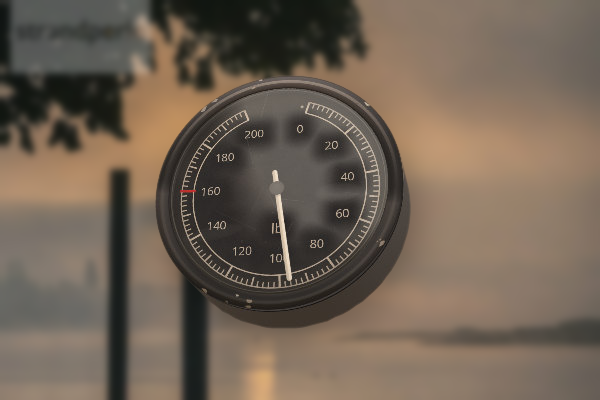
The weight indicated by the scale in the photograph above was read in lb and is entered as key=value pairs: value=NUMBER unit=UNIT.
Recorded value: value=96 unit=lb
